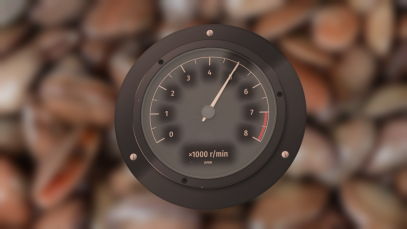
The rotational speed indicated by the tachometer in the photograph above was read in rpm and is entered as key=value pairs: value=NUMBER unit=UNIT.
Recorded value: value=5000 unit=rpm
